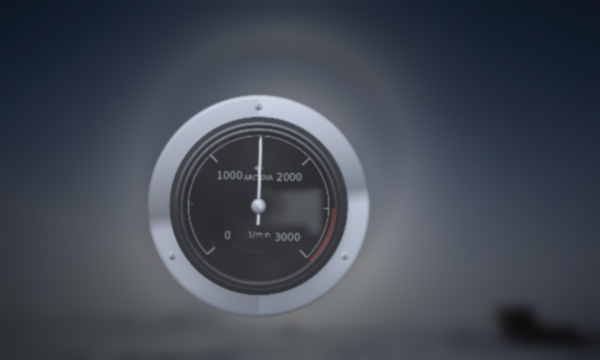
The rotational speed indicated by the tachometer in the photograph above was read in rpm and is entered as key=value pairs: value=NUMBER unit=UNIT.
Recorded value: value=1500 unit=rpm
